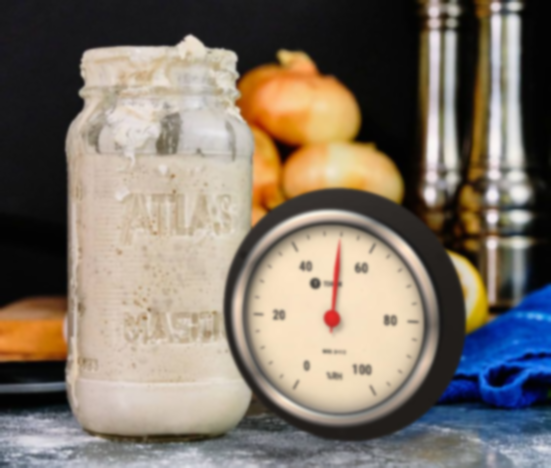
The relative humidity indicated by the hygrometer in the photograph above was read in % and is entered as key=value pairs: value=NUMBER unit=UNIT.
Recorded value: value=52 unit=%
